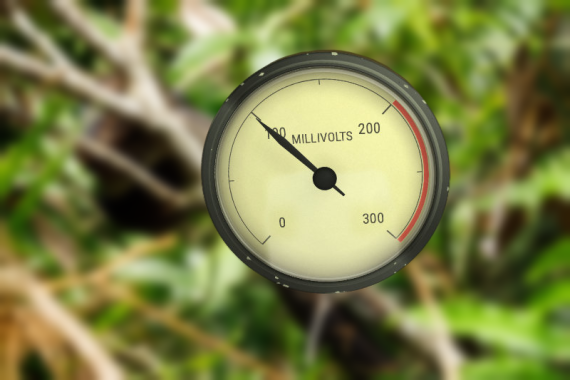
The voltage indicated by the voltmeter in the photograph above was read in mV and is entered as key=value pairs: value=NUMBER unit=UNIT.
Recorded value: value=100 unit=mV
